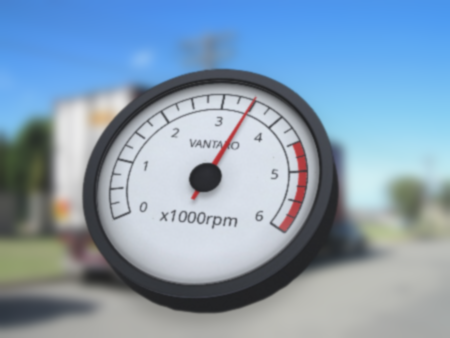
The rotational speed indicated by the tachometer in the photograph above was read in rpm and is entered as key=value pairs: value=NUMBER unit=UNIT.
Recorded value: value=3500 unit=rpm
